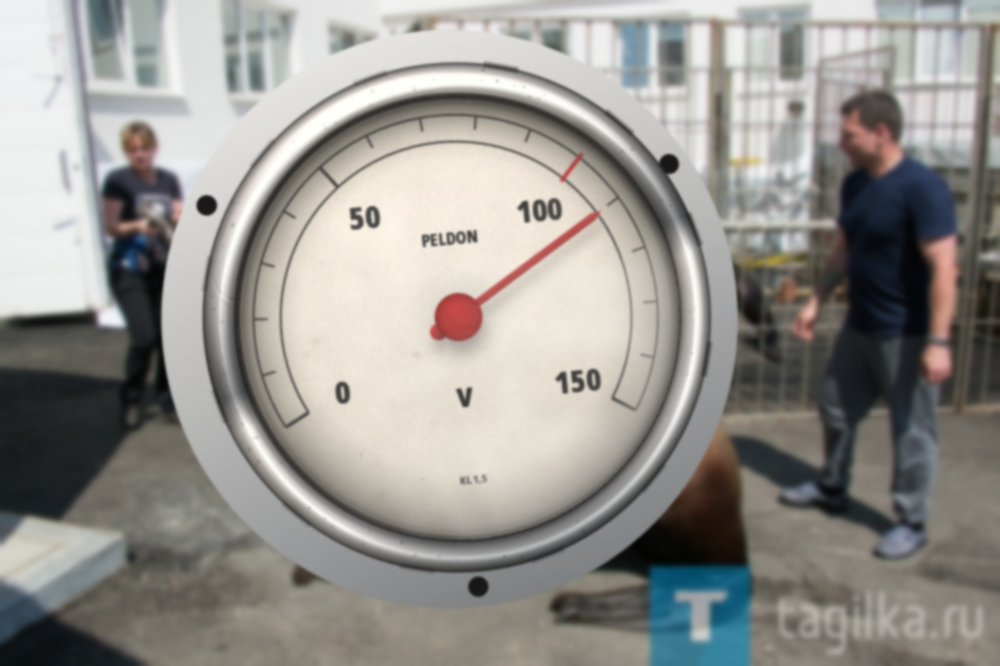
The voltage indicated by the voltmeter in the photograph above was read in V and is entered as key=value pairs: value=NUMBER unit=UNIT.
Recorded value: value=110 unit=V
